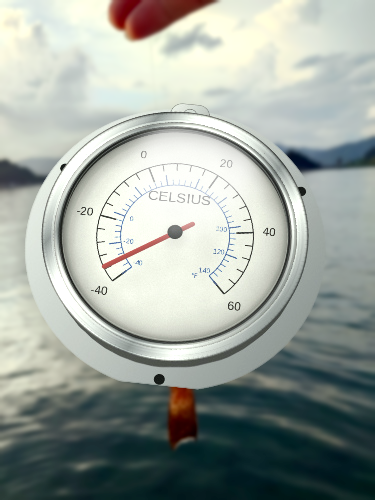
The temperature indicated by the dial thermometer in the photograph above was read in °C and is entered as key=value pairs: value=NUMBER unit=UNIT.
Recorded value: value=-36 unit=°C
